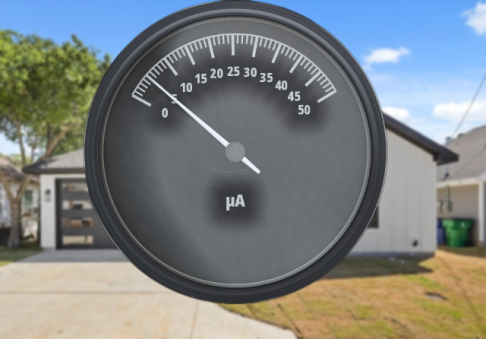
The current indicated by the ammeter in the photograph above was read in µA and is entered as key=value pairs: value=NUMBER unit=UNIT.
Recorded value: value=5 unit=µA
